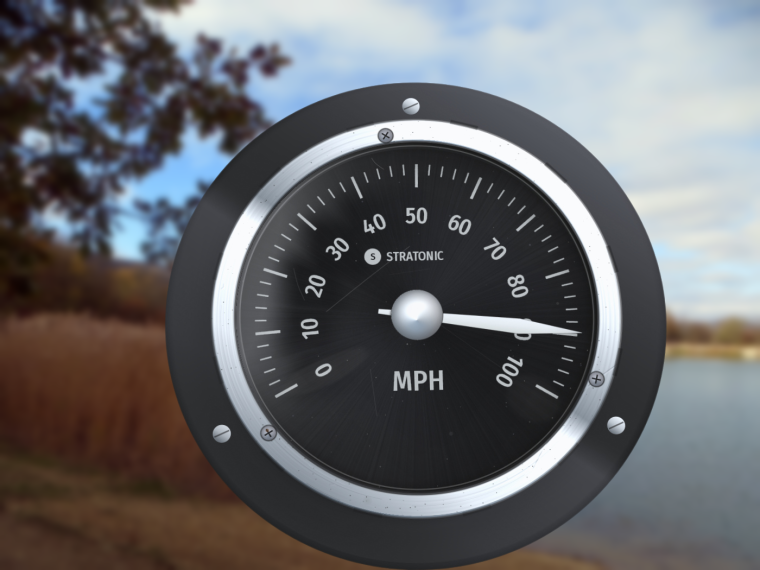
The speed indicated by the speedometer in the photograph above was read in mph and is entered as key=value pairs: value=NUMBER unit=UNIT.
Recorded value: value=90 unit=mph
